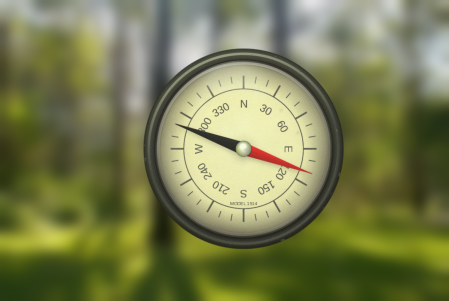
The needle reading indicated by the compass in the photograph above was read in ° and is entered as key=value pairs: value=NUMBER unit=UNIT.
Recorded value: value=110 unit=°
